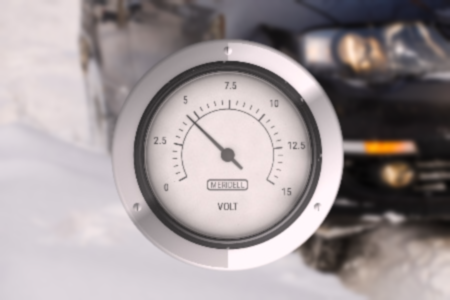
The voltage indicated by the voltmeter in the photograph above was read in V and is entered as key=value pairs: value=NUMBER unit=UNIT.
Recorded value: value=4.5 unit=V
